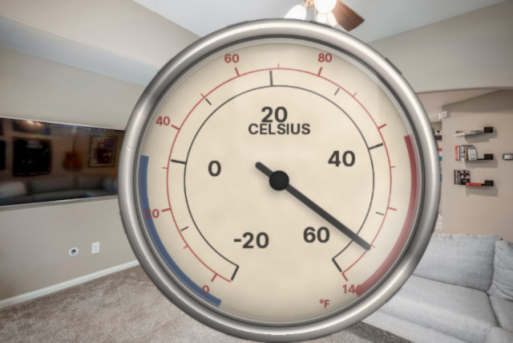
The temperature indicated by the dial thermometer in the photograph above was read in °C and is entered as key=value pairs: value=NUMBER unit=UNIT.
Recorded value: value=55 unit=°C
